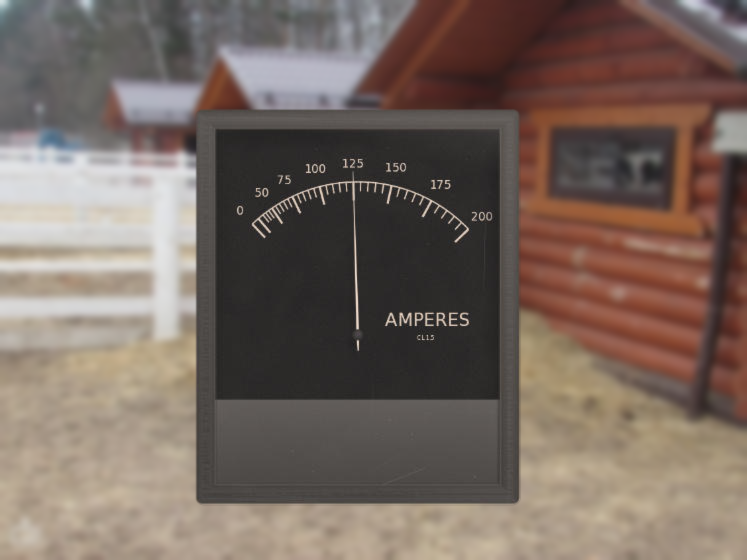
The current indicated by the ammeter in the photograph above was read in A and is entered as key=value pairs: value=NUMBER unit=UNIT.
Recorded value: value=125 unit=A
